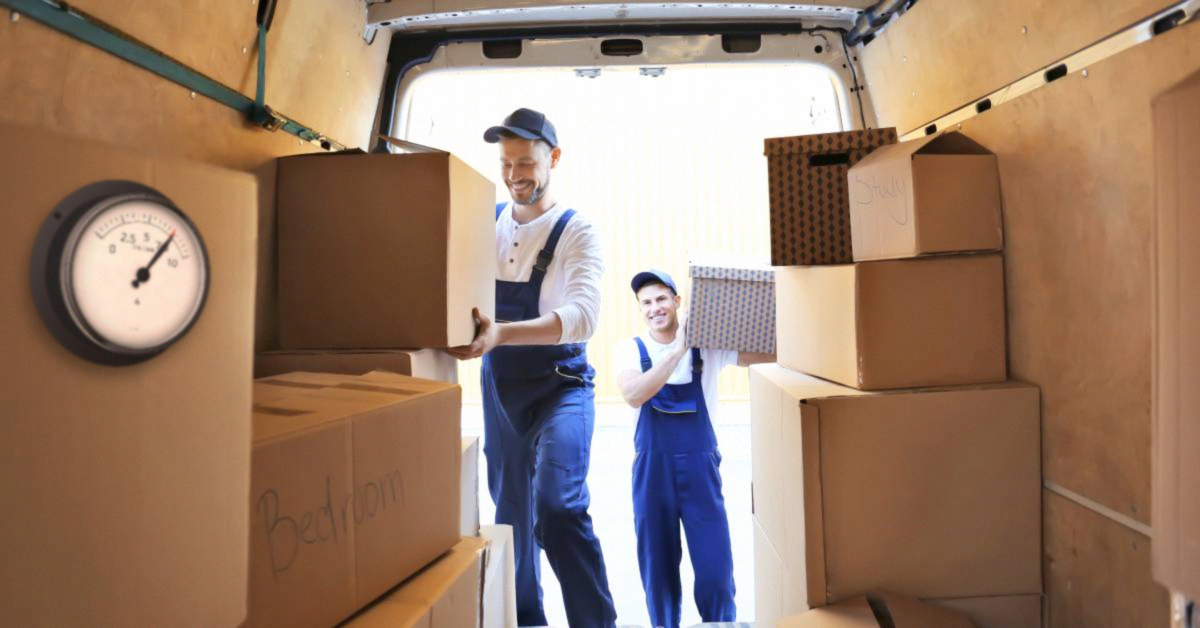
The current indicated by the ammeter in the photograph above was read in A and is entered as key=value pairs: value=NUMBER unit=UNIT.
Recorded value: value=7.5 unit=A
